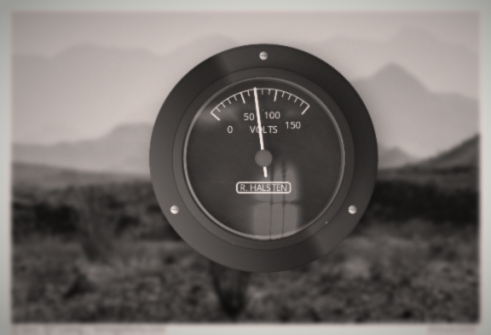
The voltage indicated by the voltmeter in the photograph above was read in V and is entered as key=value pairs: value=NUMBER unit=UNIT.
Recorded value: value=70 unit=V
